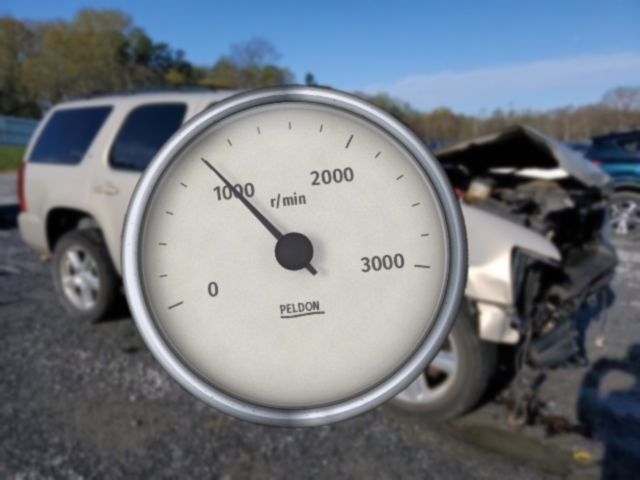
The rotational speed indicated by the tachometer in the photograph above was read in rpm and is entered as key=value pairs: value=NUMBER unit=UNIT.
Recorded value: value=1000 unit=rpm
